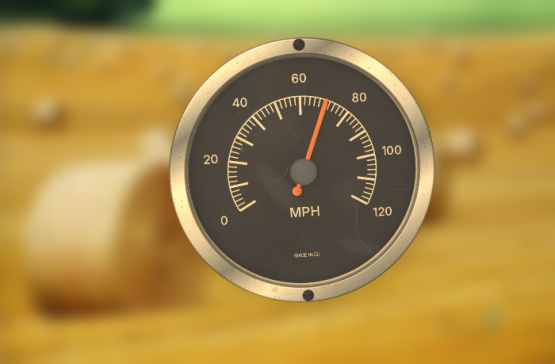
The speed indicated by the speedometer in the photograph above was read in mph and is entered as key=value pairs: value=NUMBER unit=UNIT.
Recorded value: value=70 unit=mph
